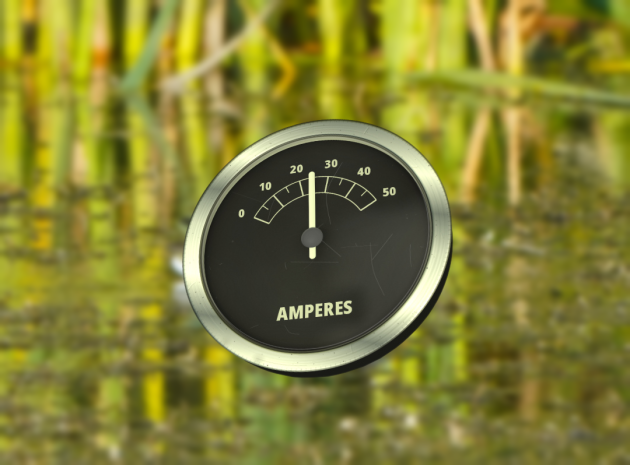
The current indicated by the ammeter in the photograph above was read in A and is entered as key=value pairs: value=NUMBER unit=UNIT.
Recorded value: value=25 unit=A
